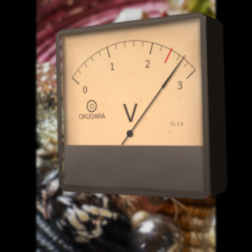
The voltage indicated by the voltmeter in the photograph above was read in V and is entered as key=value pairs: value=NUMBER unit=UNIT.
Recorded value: value=2.7 unit=V
